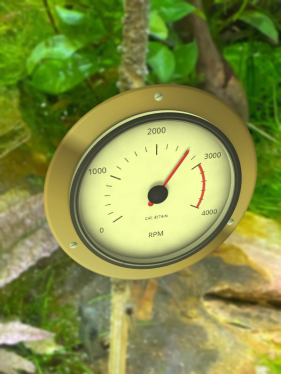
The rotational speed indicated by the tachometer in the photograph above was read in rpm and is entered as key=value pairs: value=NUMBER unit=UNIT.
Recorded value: value=2600 unit=rpm
